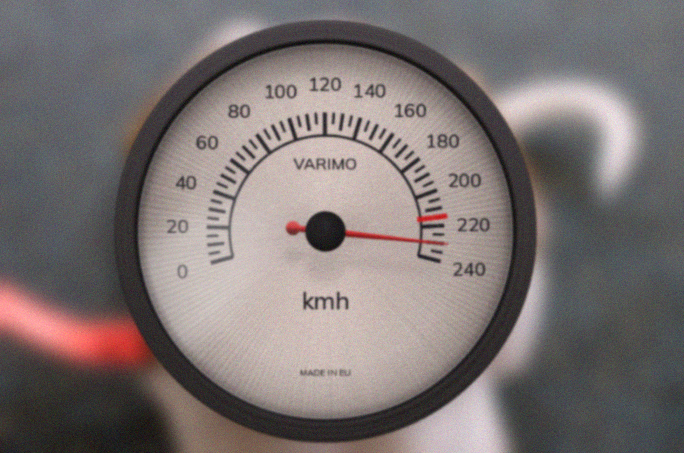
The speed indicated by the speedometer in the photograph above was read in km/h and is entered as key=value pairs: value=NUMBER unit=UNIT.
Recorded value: value=230 unit=km/h
